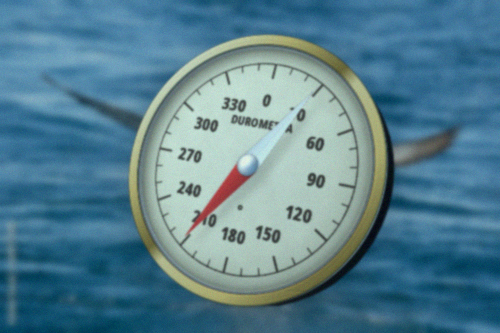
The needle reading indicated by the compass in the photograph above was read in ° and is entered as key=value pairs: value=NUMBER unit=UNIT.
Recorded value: value=210 unit=°
